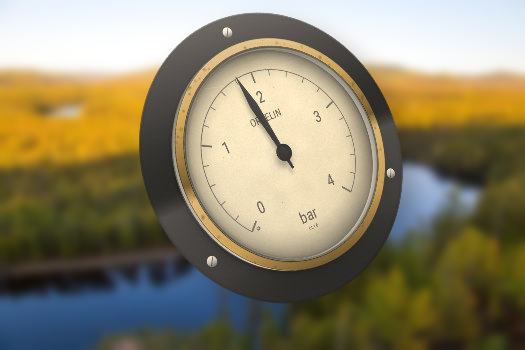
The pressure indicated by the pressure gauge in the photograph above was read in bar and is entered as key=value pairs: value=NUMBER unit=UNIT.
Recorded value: value=1.8 unit=bar
